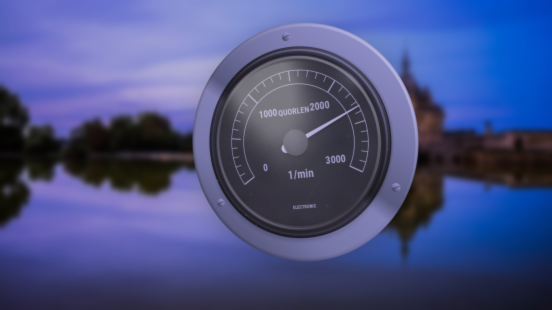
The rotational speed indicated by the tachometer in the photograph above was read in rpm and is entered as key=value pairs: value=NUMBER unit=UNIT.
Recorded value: value=2350 unit=rpm
